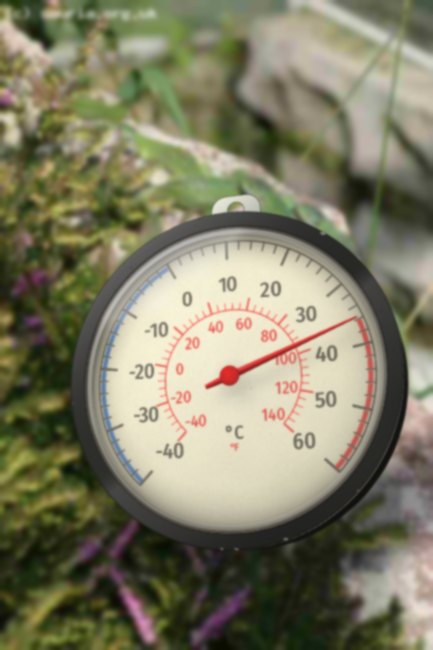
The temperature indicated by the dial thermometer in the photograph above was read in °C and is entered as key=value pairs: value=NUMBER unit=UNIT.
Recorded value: value=36 unit=°C
